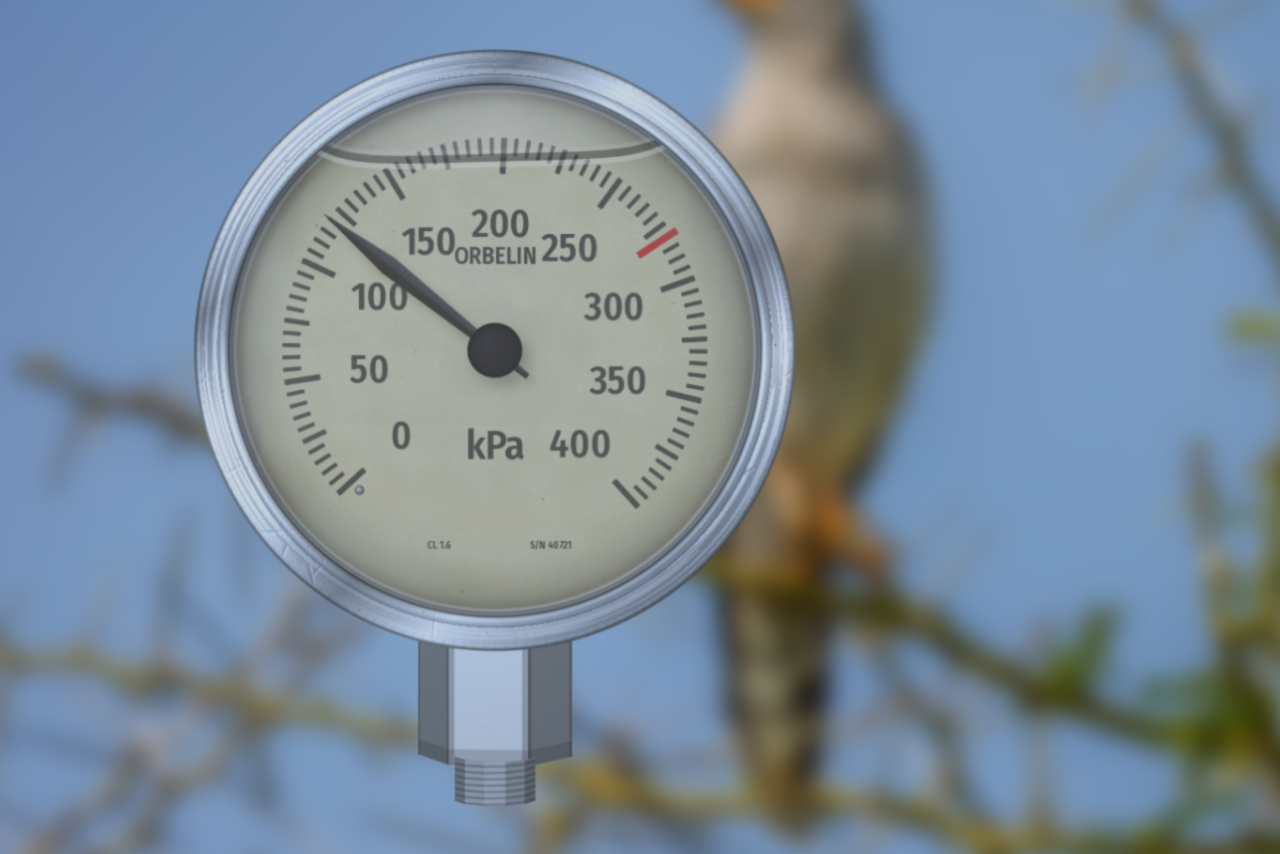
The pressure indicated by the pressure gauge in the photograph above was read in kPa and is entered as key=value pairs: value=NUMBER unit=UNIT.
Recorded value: value=120 unit=kPa
